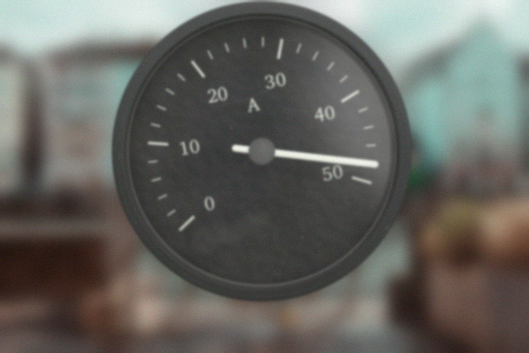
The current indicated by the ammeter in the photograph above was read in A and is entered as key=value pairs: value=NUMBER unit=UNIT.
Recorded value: value=48 unit=A
